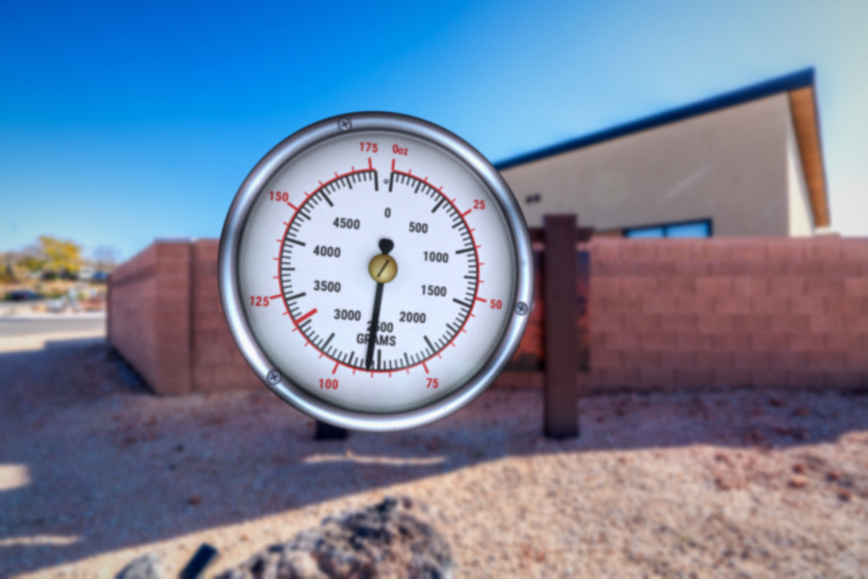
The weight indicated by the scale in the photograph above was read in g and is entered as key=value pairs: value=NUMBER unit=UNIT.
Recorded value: value=2600 unit=g
